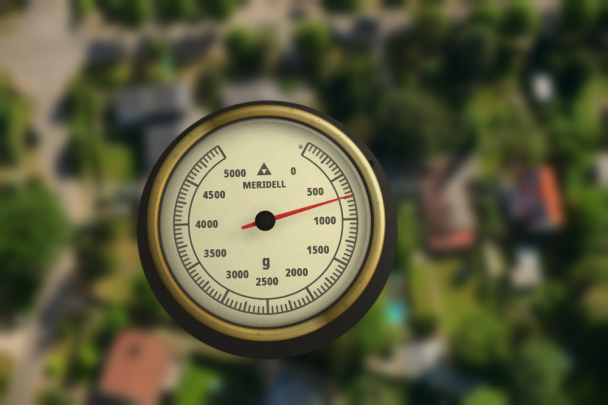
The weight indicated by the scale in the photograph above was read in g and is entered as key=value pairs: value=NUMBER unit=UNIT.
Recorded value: value=750 unit=g
